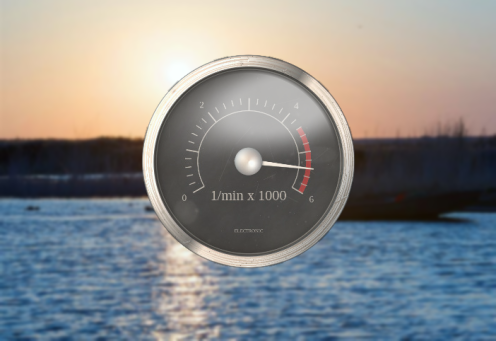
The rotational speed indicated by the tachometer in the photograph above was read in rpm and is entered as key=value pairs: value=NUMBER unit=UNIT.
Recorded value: value=5400 unit=rpm
